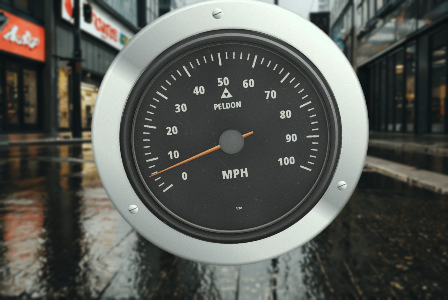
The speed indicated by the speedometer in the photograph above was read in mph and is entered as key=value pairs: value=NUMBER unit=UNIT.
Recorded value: value=6 unit=mph
